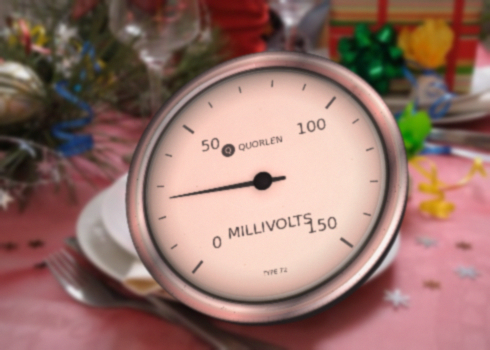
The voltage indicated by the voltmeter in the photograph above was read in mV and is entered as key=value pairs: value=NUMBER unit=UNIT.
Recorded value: value=25 unit=mV
